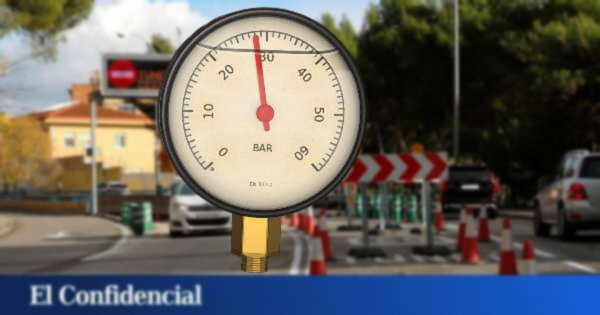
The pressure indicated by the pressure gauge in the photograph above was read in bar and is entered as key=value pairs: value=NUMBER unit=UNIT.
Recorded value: value=28 unit=bar
